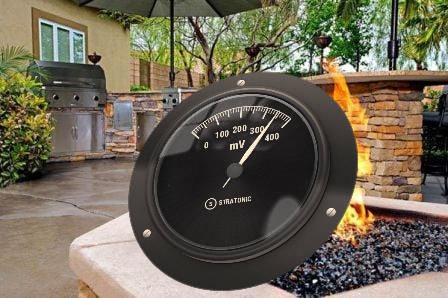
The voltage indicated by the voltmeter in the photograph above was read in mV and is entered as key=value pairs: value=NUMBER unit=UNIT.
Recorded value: value=350 unit=mV
